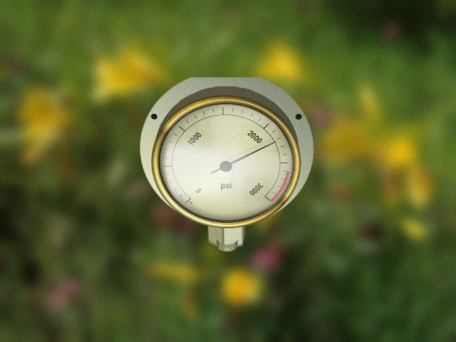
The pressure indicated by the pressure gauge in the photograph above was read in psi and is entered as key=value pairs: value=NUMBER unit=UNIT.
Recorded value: value=2200 unit=psi
